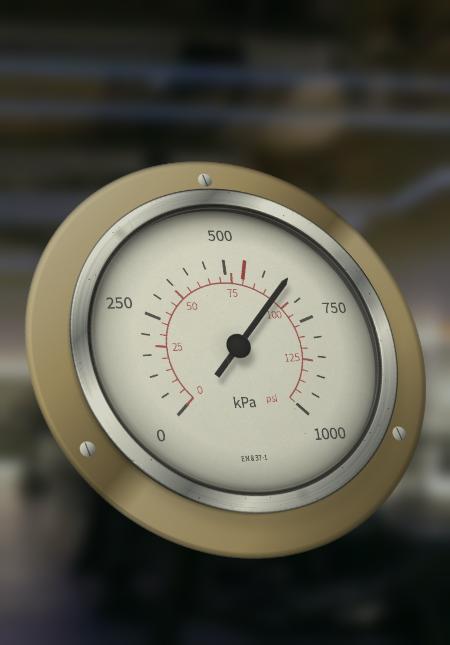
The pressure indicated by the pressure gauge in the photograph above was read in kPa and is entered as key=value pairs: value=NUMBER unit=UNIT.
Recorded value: value=650 unit=kPa
